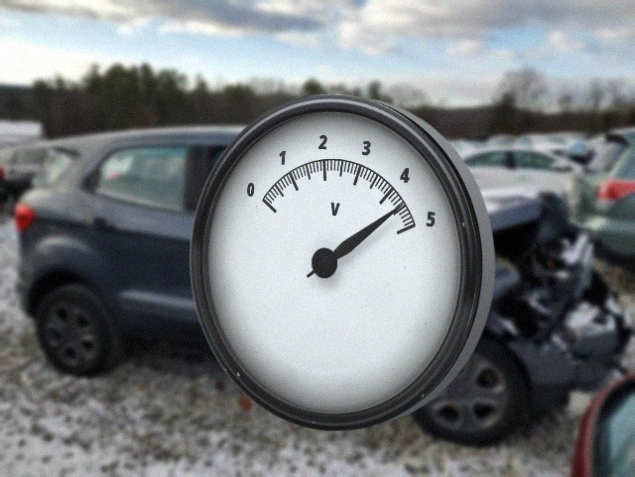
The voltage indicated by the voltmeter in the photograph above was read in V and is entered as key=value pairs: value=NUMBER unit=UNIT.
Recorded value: value=4.5 unit=V
